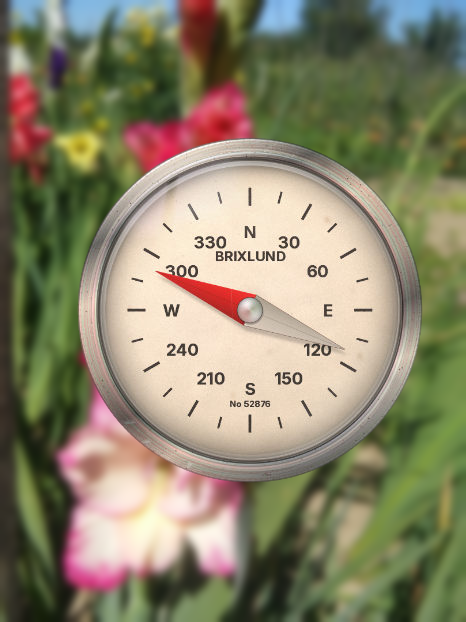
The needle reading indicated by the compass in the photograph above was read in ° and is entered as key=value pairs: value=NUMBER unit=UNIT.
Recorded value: value=292.5 unit=°
